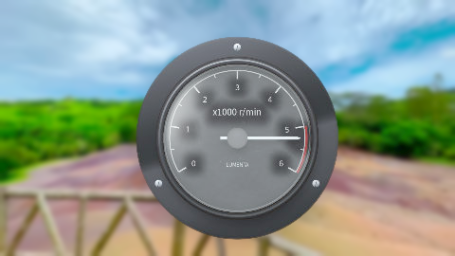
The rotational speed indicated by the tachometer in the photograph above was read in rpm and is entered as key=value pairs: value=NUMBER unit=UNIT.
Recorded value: value=5250 unit=rpm
